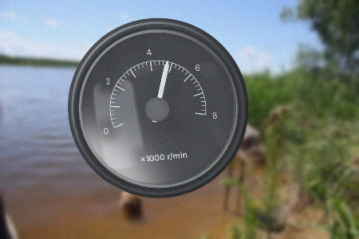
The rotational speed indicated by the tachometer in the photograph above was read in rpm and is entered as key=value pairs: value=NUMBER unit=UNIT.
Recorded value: value=4800 unit=rpm
